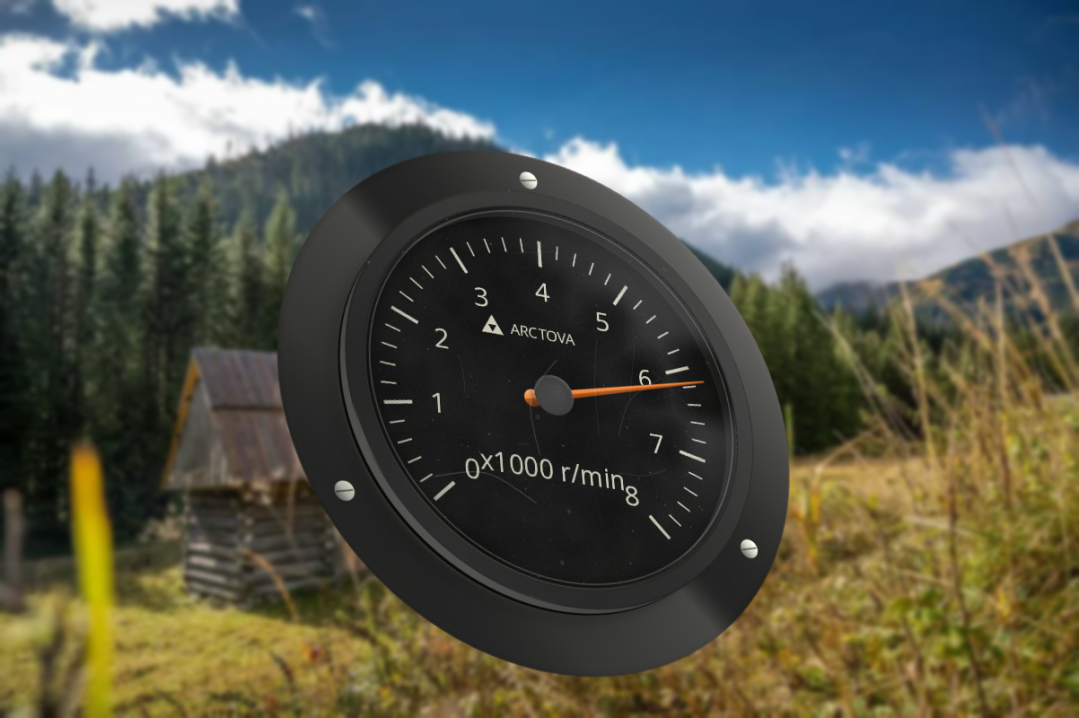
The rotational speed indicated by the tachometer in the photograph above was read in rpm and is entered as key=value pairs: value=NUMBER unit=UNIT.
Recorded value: value=6200 unit=rpm
